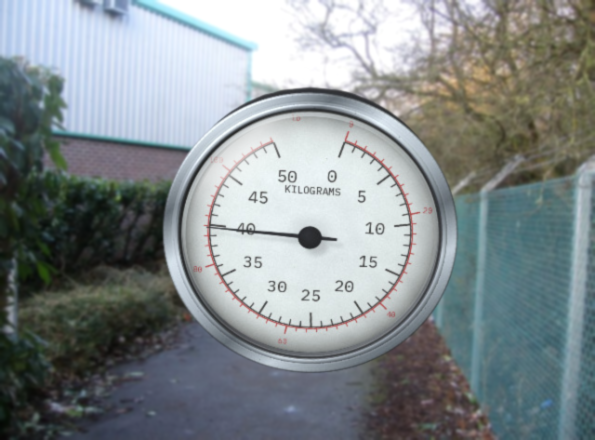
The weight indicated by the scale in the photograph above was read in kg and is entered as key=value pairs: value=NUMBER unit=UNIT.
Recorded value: value=40 unit=kg
